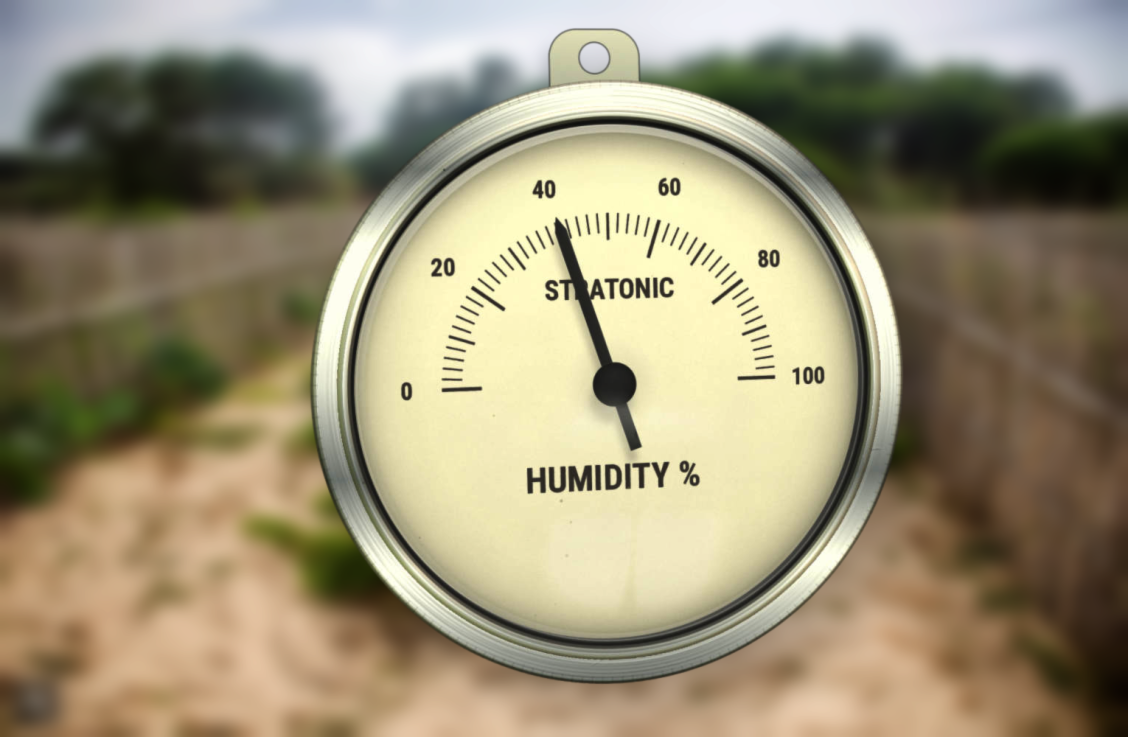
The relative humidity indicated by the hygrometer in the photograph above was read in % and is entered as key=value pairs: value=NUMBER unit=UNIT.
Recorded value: value=40 unit=%
